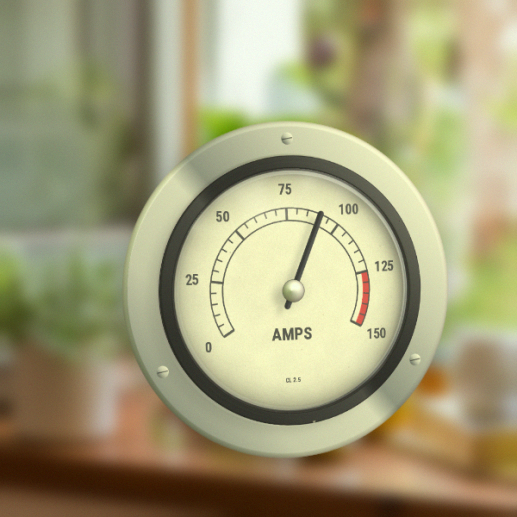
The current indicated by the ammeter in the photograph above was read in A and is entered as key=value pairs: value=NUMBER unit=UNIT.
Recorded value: value=90 unit=A
